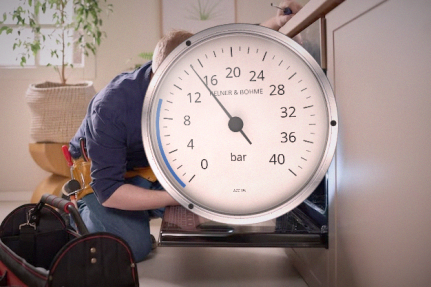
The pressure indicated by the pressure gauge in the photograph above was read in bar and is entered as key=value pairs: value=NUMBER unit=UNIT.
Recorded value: value=15 unit=bar
